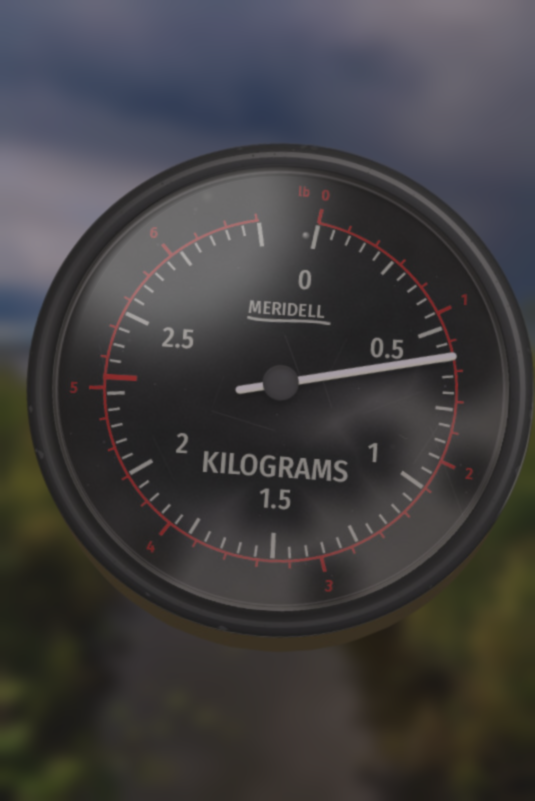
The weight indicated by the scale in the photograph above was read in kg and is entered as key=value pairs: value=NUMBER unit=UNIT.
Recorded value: value=0.6 unit=kg
